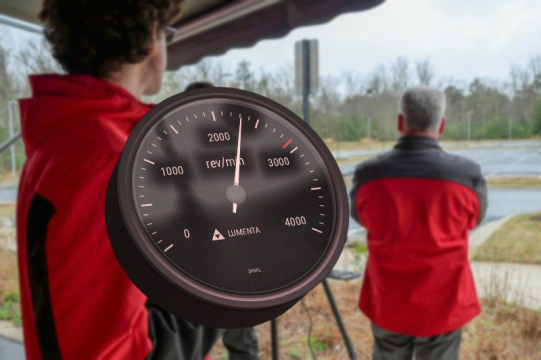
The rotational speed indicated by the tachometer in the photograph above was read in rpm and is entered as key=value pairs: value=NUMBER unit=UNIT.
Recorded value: value=2300 unit=rpm
